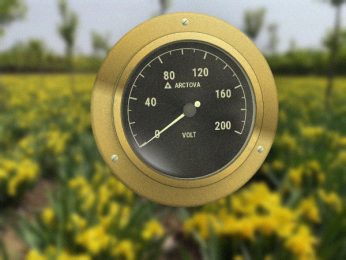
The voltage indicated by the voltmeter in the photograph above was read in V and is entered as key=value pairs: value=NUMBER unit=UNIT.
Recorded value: value=0 unit=V
